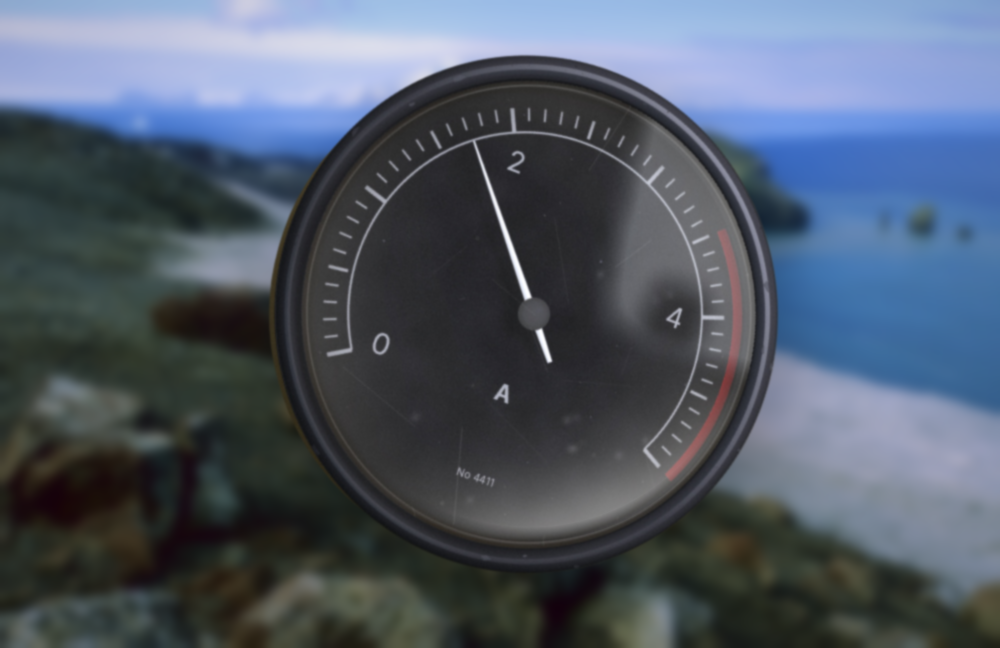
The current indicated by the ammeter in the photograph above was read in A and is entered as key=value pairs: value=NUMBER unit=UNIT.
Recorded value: value=1.7 unit=A
